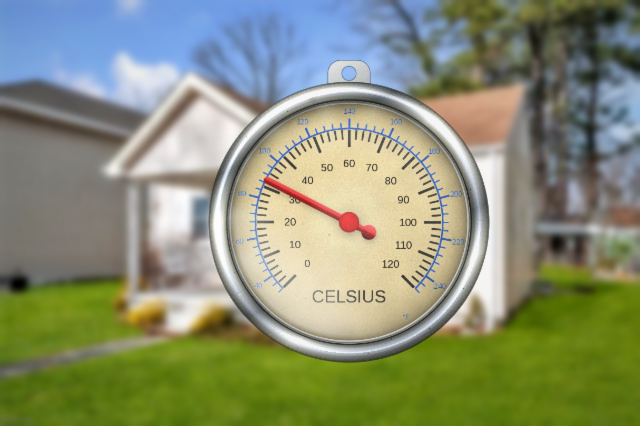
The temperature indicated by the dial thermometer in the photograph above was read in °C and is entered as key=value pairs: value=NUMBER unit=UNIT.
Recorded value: value=32 unit=°C
